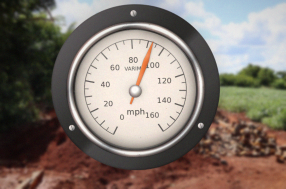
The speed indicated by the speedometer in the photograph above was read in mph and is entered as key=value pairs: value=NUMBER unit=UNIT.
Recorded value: value=92.5 unit=mph
